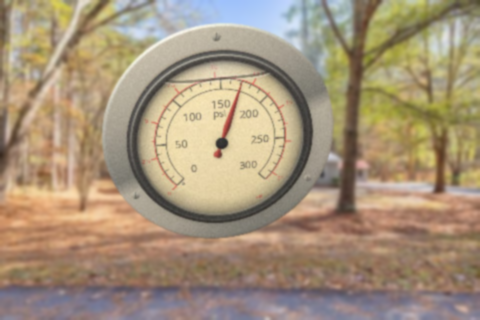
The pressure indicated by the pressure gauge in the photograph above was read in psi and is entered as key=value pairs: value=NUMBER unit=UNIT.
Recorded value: value=170 unit=psi
